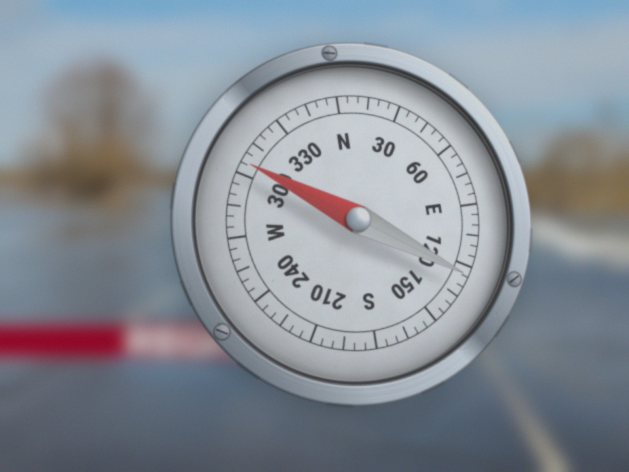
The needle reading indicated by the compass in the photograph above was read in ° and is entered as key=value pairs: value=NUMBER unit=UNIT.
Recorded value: value=305 unit=°
